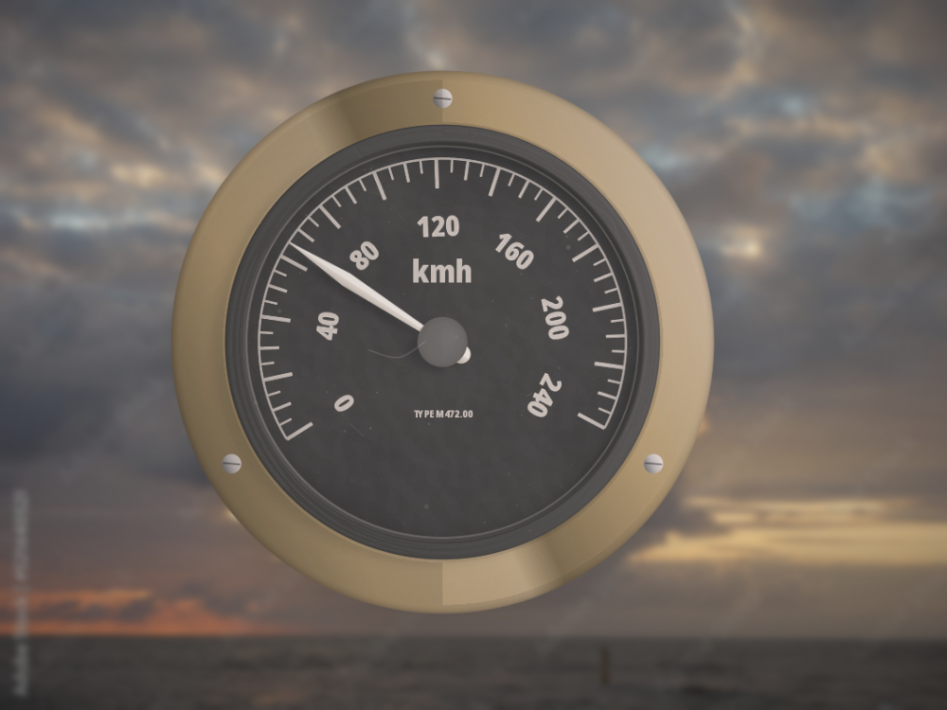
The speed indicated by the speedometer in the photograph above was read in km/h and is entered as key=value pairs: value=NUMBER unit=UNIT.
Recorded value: value=65 unit=km/h
